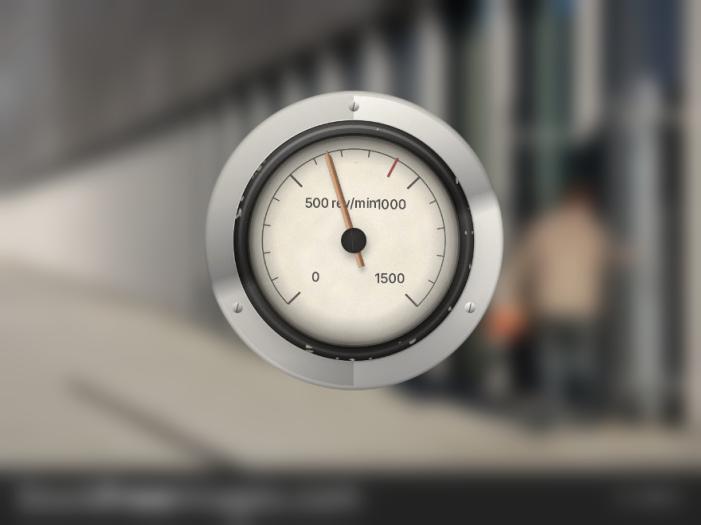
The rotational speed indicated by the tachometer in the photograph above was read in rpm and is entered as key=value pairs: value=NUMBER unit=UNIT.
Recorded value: value=650 unit=rpm
